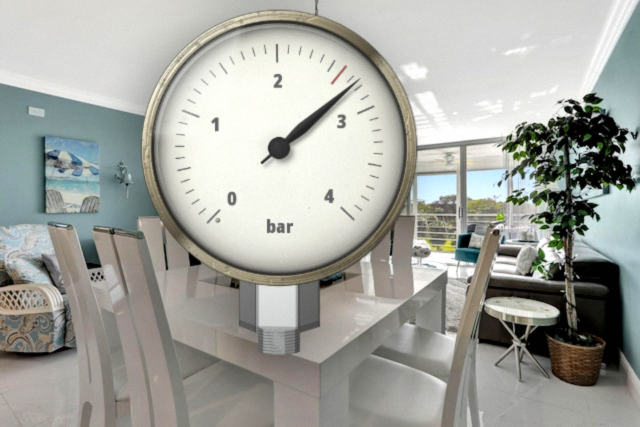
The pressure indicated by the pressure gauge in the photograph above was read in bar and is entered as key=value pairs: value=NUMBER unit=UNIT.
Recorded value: value=2.75 unit=bar
